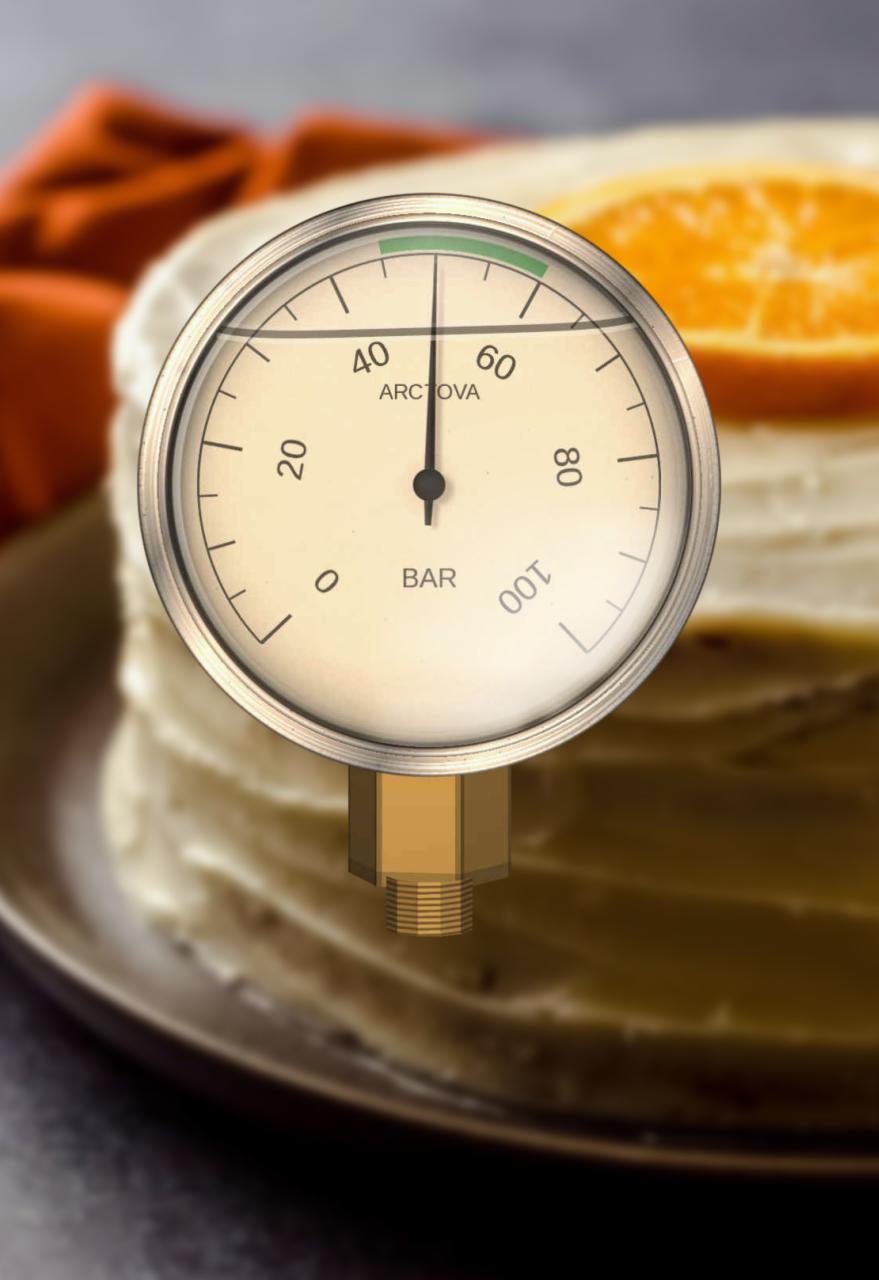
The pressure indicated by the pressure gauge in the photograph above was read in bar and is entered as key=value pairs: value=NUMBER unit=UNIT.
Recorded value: value=50 unit=bar
